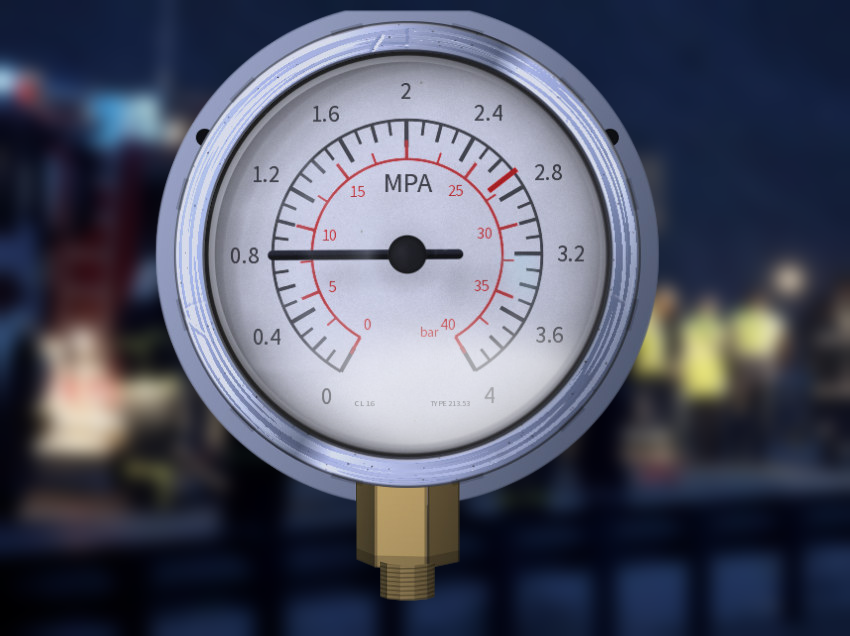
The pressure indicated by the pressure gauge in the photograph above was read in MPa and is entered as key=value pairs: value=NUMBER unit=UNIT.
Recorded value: value=0.8 unit=MPa
